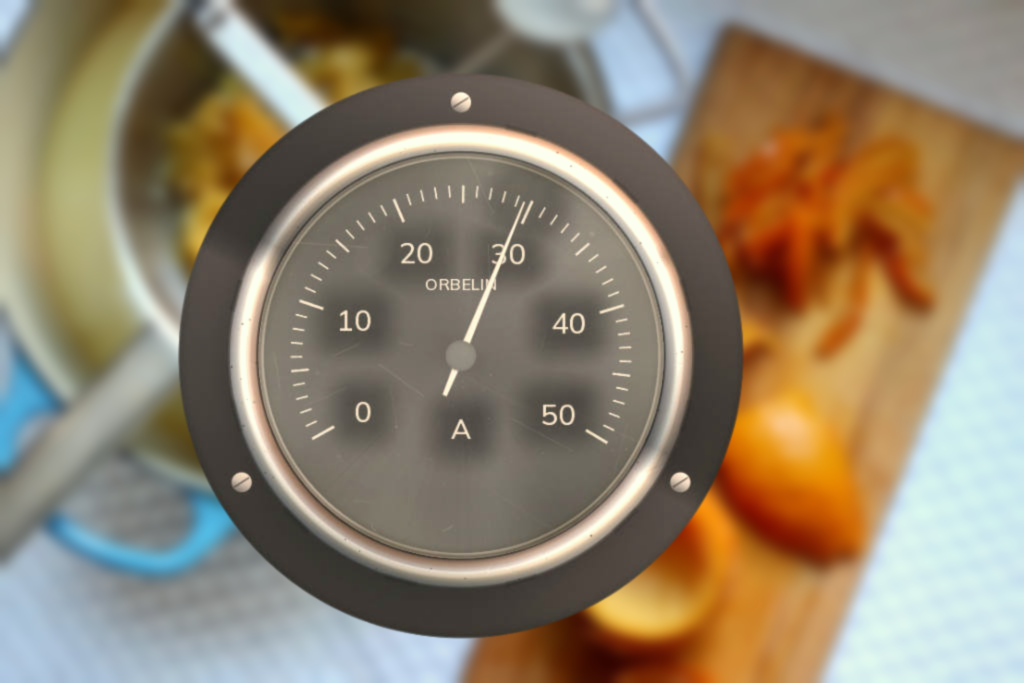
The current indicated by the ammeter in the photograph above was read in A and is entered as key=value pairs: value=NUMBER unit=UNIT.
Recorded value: value=29.5 unit=A
